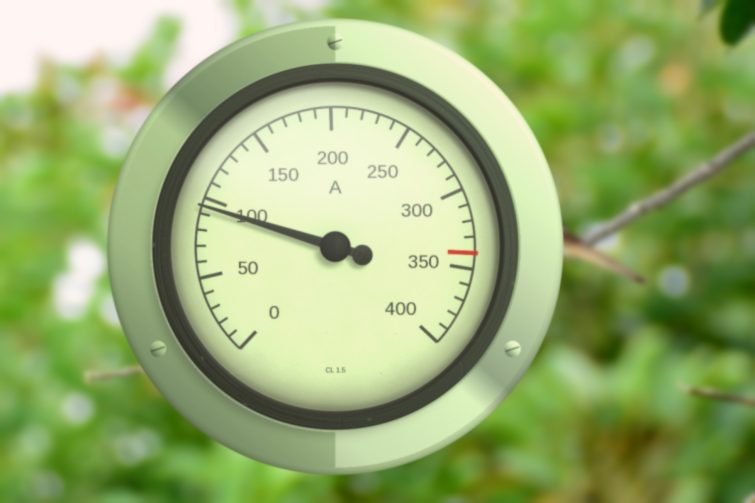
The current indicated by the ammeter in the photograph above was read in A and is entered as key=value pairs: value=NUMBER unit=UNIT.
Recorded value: value=95 unit=A
